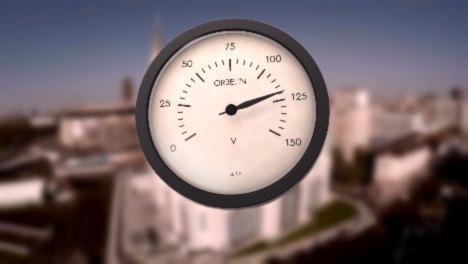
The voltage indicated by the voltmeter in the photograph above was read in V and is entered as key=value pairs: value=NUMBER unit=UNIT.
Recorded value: value=120 unit=V
